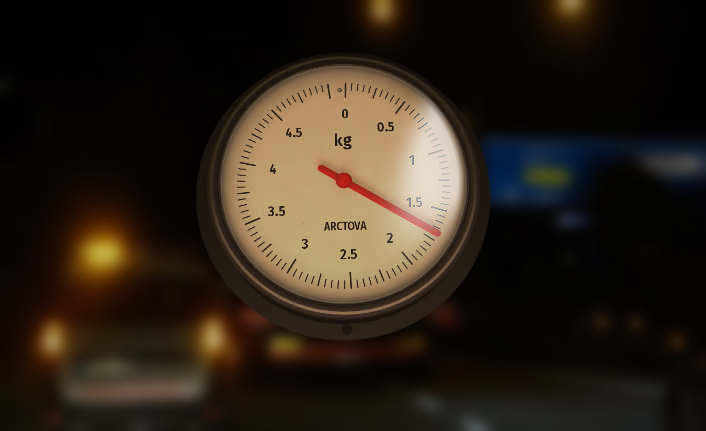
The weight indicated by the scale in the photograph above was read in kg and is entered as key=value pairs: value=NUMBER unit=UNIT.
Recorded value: value=1.7 unit=kg
